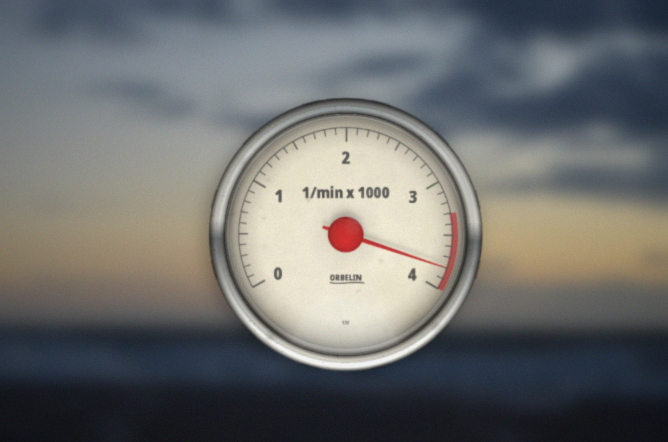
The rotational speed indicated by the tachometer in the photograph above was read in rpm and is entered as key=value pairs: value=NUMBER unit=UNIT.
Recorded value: value=3800 unit=rpm
